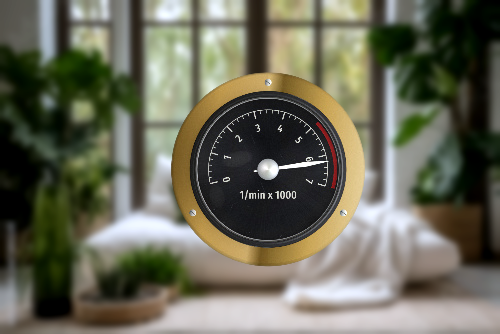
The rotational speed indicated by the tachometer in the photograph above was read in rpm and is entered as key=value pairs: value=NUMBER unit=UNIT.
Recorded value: value=6200 unit=rpm
